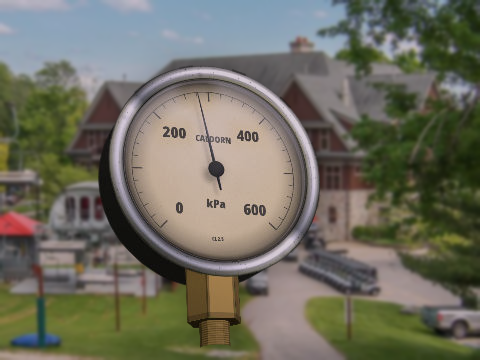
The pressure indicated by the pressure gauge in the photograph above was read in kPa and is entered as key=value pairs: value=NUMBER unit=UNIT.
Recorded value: value=280 unit=kPa
